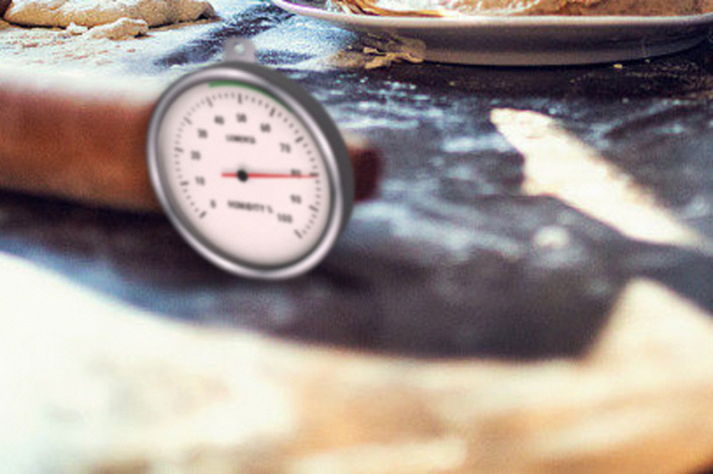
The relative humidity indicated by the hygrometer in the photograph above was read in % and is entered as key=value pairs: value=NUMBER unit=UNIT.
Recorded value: value=80 unit=%
